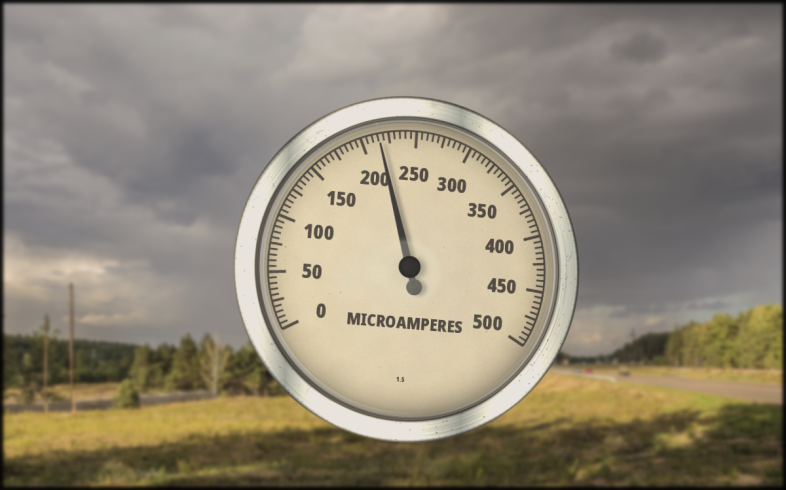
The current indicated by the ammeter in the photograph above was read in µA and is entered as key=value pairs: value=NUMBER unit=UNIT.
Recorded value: value=215 unit=µA
